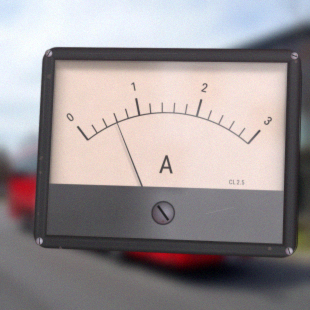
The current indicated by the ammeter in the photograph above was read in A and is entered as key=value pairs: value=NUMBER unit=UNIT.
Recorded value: value=0.6 unit=A
